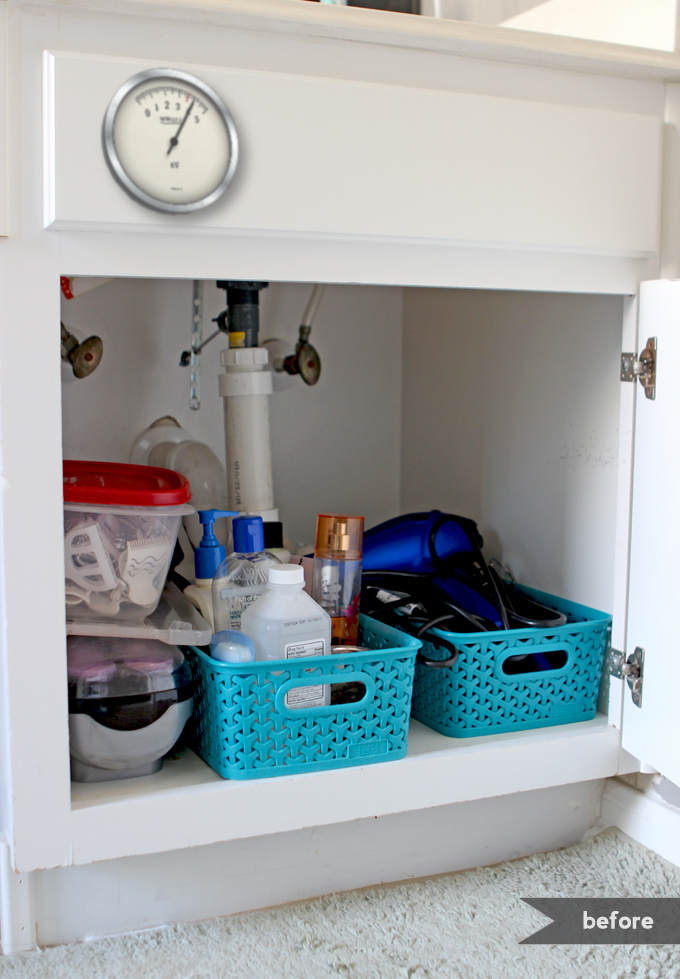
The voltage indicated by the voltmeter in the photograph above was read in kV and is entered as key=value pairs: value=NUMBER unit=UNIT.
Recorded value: value=4 unit=kV
